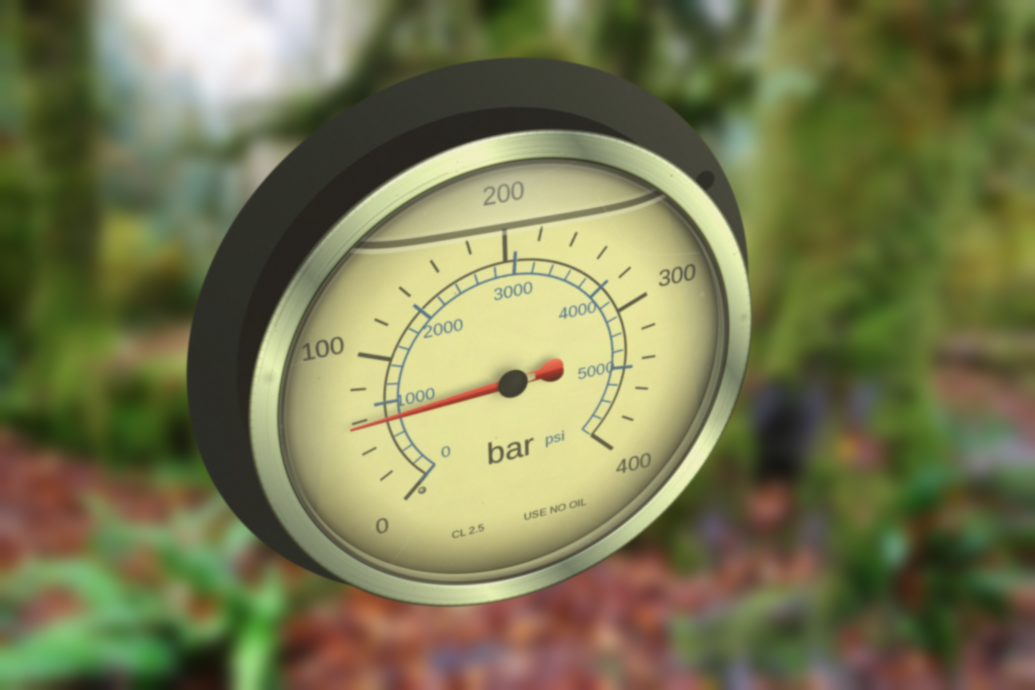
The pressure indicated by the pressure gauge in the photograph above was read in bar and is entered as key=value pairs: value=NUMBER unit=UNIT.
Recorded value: value=60 unit=bar
